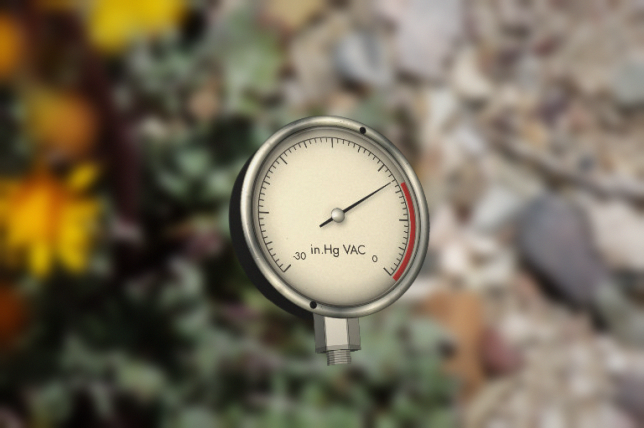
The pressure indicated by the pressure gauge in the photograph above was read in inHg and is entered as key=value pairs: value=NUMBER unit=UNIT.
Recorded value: value=-8.5 unit=inHg
